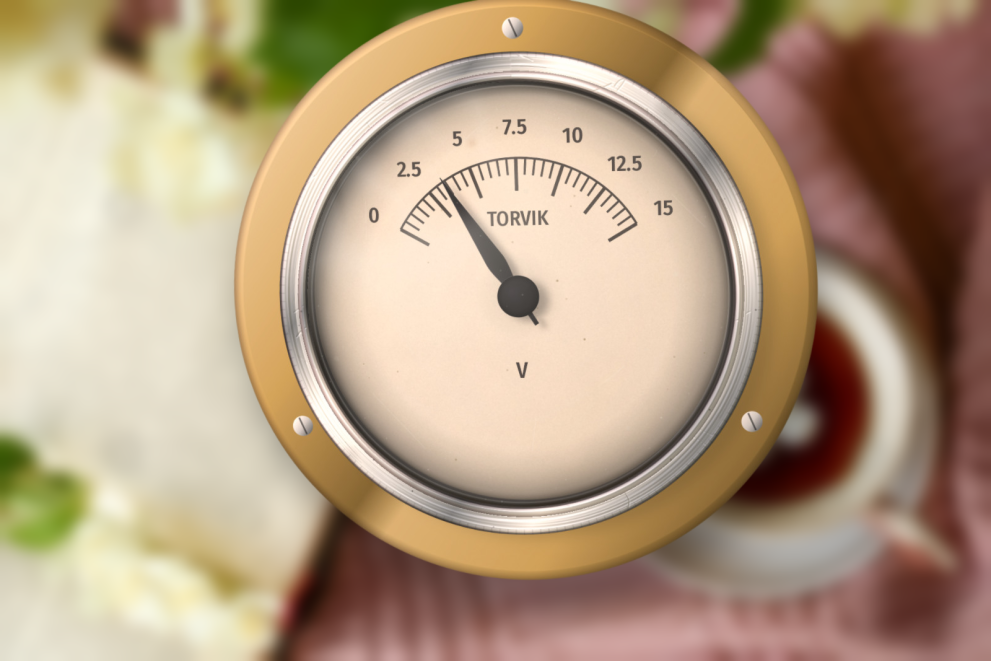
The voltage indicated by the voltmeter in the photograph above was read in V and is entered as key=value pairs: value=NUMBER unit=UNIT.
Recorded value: value=3.5 unit=V
